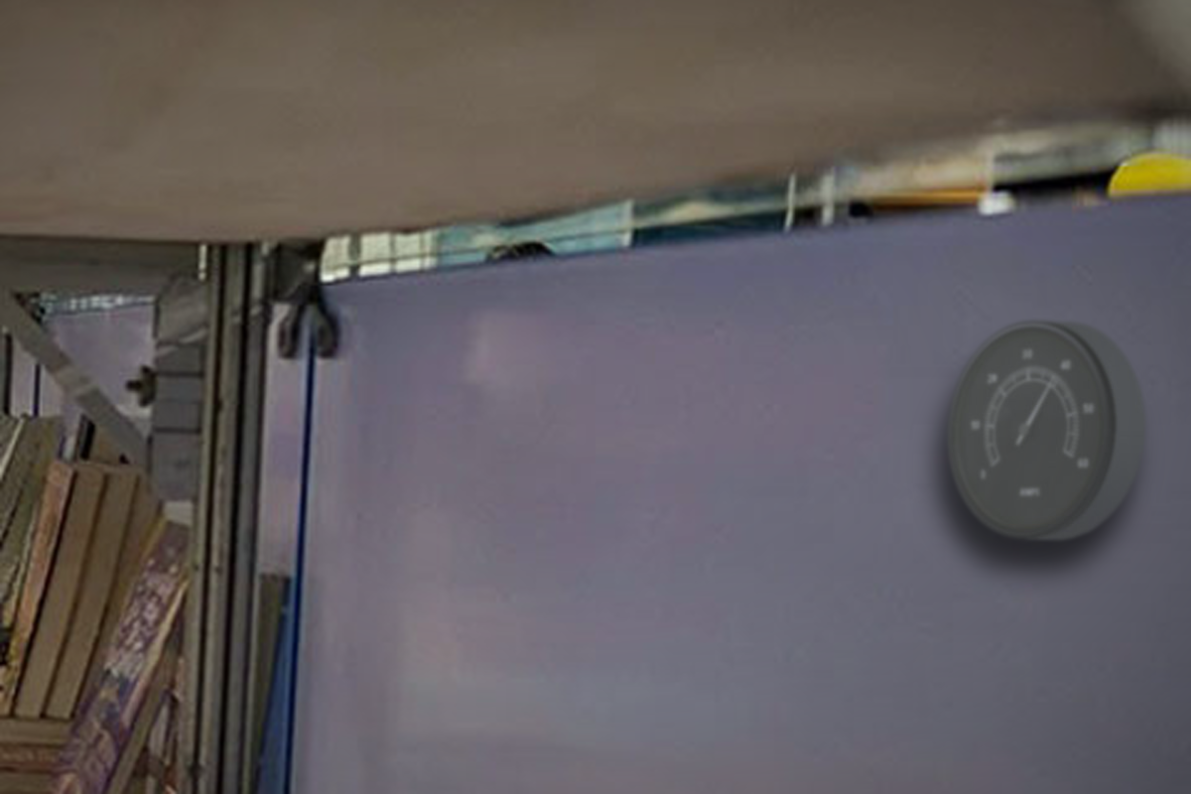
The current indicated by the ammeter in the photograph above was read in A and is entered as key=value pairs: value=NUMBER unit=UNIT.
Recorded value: value=40 unit=A
